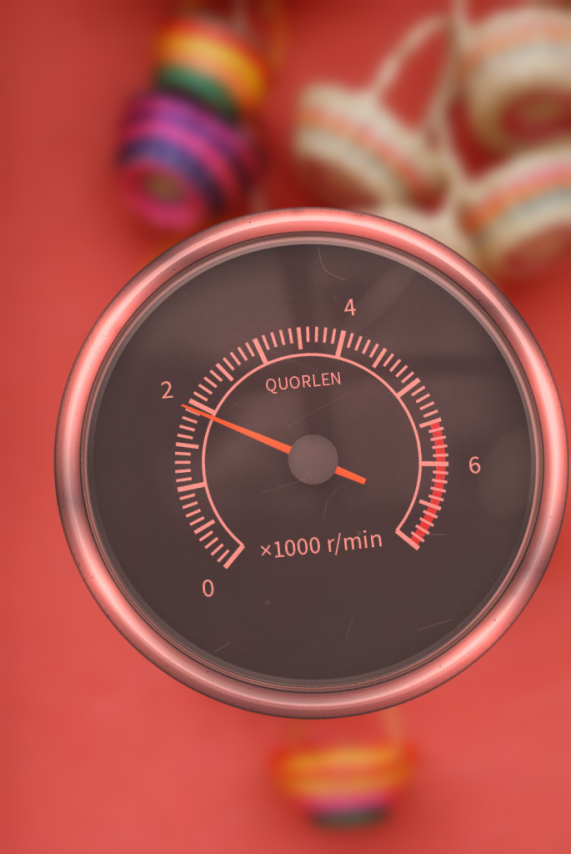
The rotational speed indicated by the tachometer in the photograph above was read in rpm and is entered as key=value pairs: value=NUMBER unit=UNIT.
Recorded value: value=1900 unit=rpm
